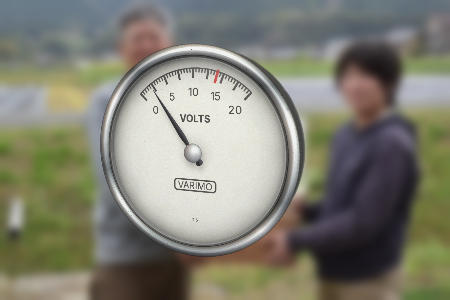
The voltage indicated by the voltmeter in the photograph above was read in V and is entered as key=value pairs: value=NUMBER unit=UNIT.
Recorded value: value=2.5 unit=V
